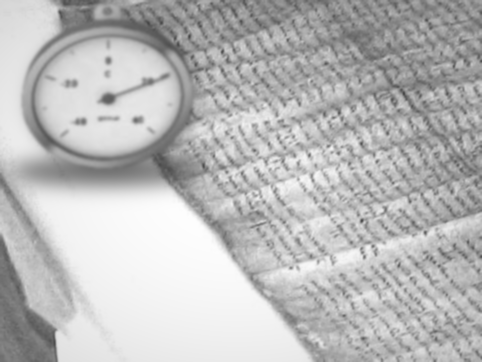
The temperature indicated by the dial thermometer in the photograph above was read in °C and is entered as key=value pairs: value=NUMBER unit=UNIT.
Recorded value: value=20 unit=°C
